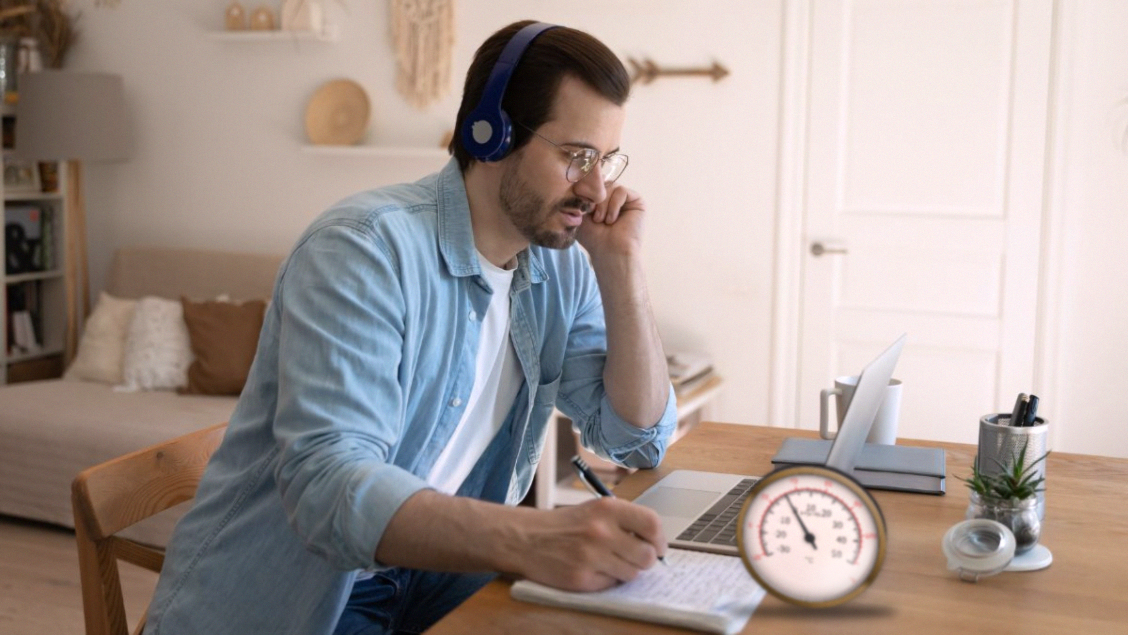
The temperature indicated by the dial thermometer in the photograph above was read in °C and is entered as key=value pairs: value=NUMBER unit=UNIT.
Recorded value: value=0 unit=°C
